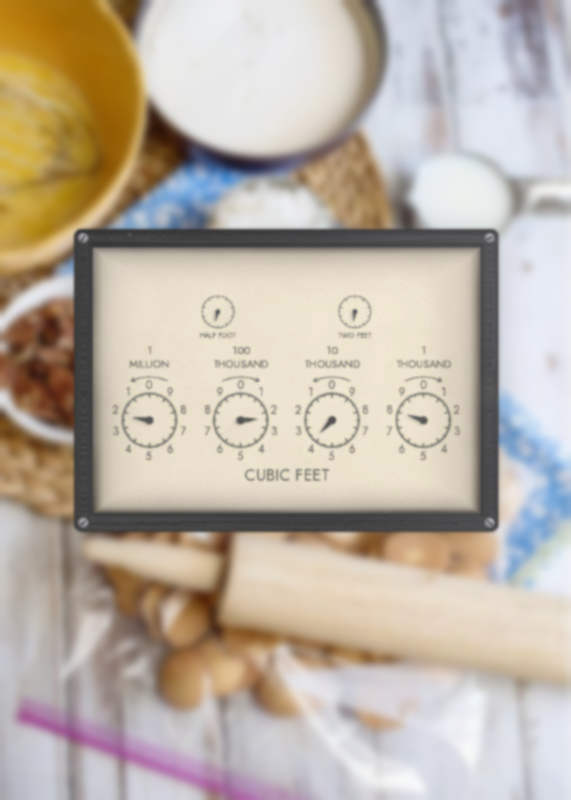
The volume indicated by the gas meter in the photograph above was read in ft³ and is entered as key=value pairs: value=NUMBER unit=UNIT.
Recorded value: value=223800 unit=ft³
